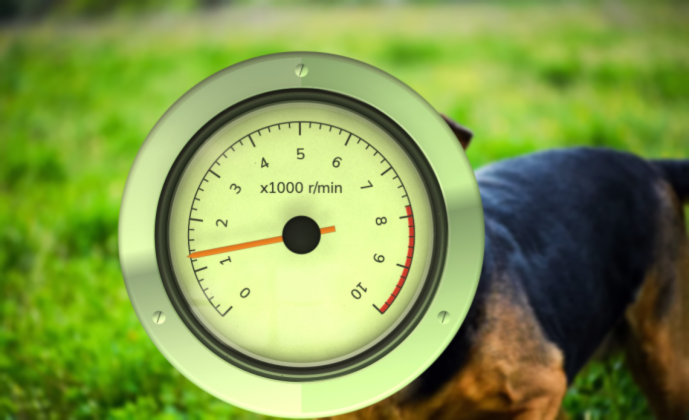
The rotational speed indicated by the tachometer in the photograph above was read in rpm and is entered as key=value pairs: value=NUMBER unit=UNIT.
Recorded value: value=1300 unit=rpm
